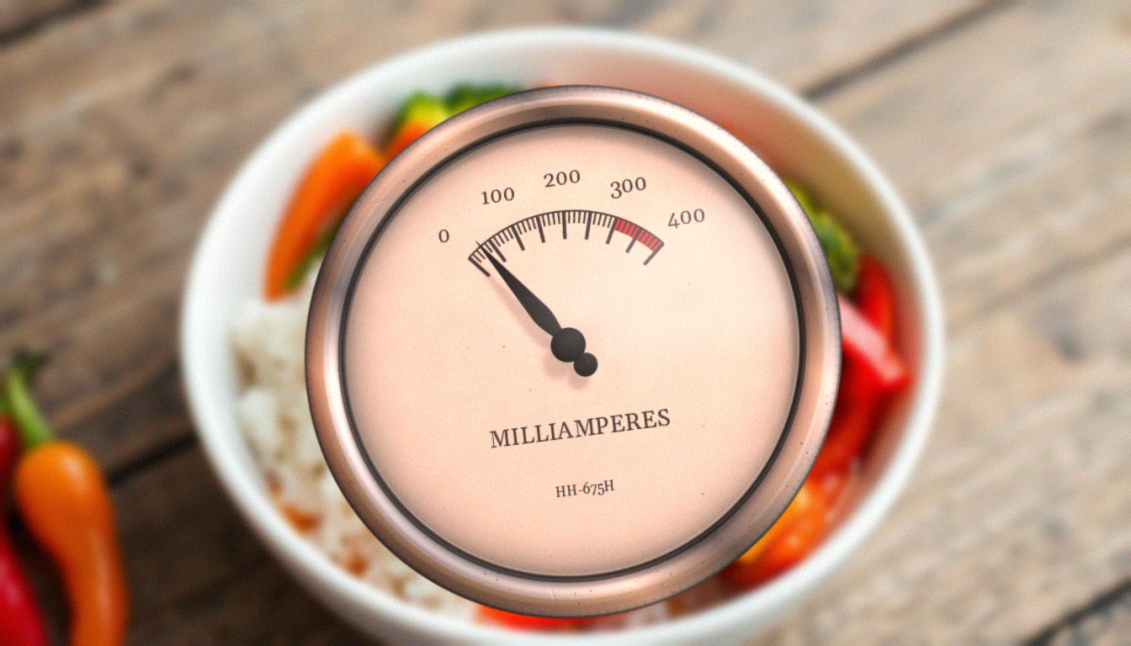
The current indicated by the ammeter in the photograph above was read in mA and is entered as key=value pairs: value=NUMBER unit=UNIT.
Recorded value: value=30 unit=mA
